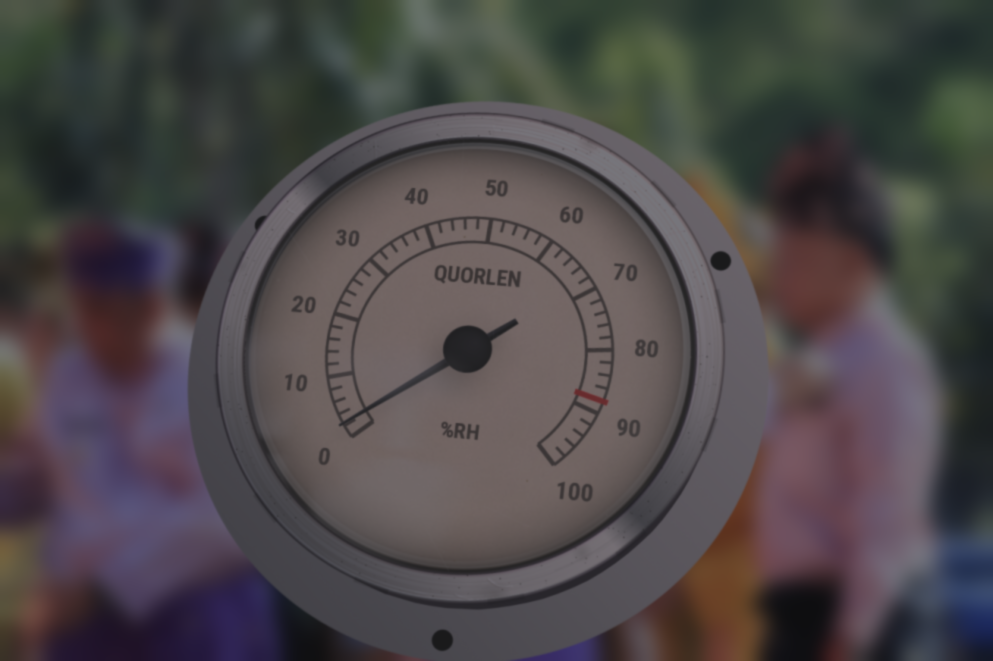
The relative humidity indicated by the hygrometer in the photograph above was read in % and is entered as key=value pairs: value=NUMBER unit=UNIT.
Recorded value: value=2 unit=%
